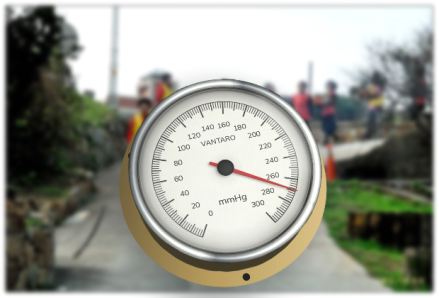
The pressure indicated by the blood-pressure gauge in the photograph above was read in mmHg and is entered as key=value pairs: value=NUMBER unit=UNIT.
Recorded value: value=270 unit=mmHg
